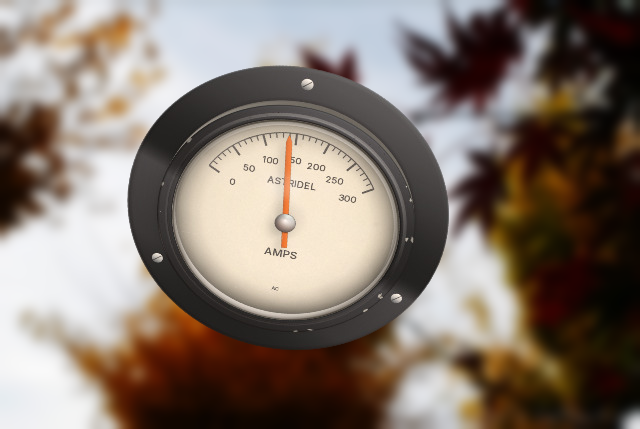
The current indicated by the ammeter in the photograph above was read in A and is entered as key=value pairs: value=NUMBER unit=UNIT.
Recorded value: value=140 unit=A
